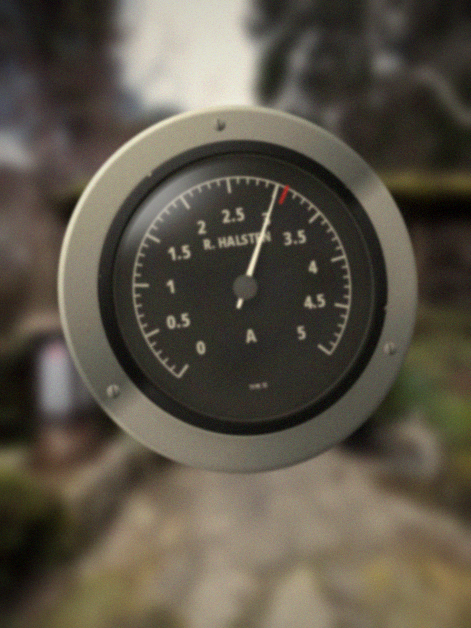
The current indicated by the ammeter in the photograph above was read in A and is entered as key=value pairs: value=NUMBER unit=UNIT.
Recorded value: value=3 unit=A
